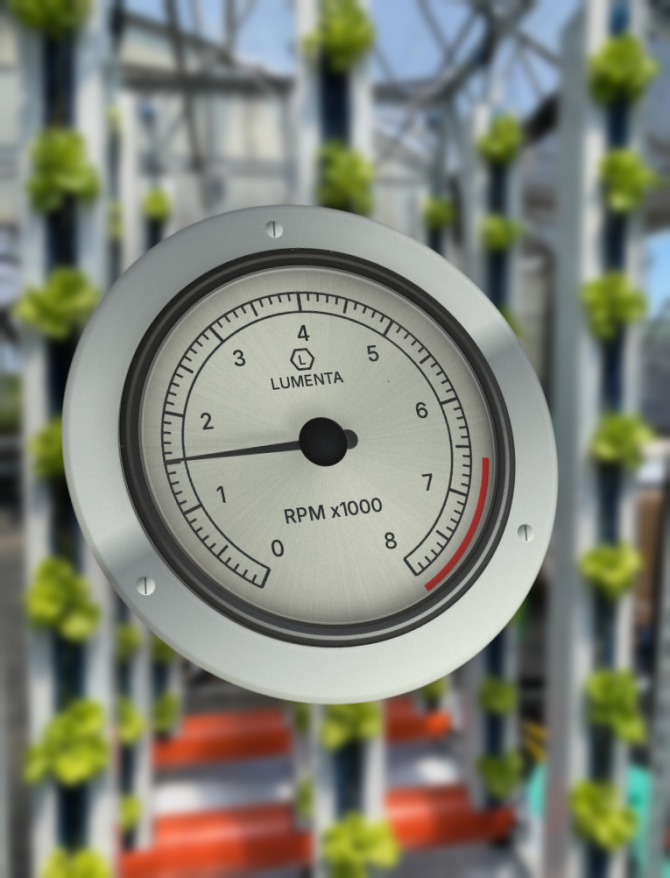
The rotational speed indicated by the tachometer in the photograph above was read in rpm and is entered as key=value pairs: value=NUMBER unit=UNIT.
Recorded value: value=1500 unit=rpm
